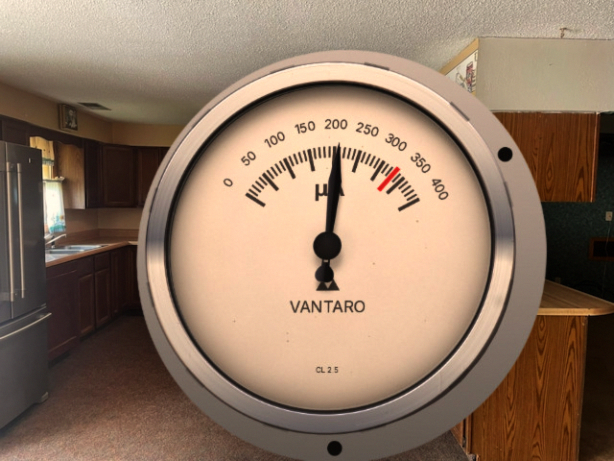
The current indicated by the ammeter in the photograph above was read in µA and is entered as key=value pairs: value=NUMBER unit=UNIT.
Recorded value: value=210 unit=µA
